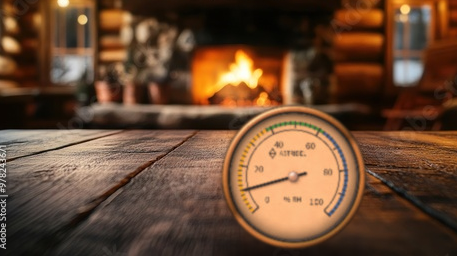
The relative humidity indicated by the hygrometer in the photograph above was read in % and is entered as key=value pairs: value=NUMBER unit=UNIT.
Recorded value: value=10 unit=%
